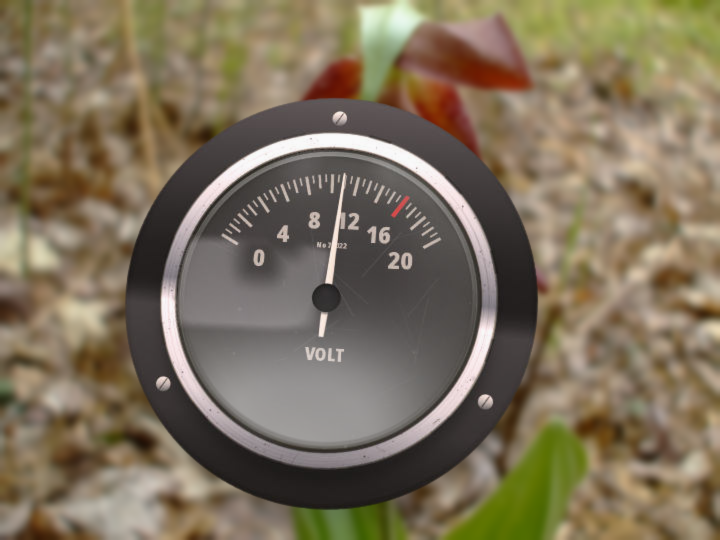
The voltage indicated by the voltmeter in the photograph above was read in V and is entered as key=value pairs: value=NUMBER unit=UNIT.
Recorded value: value=11 unit=V
